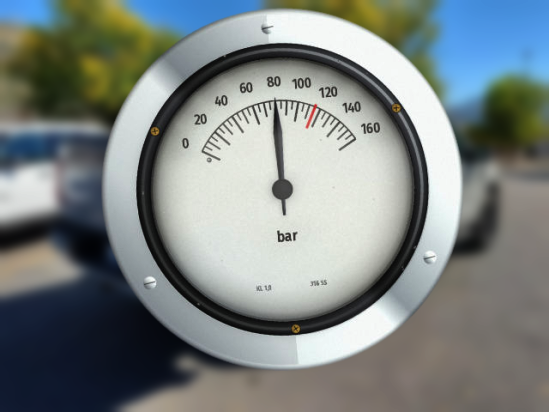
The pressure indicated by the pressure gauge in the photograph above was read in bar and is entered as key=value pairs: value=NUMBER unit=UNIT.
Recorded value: value=80 unit=bar
